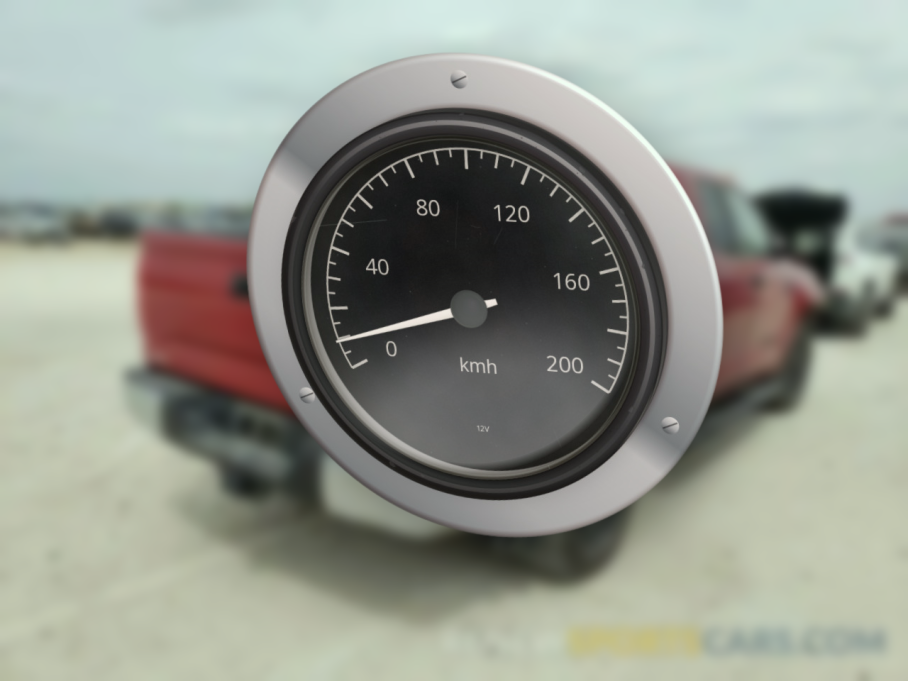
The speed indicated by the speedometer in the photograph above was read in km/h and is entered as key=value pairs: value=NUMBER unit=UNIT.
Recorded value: value=10 unit=km/h
